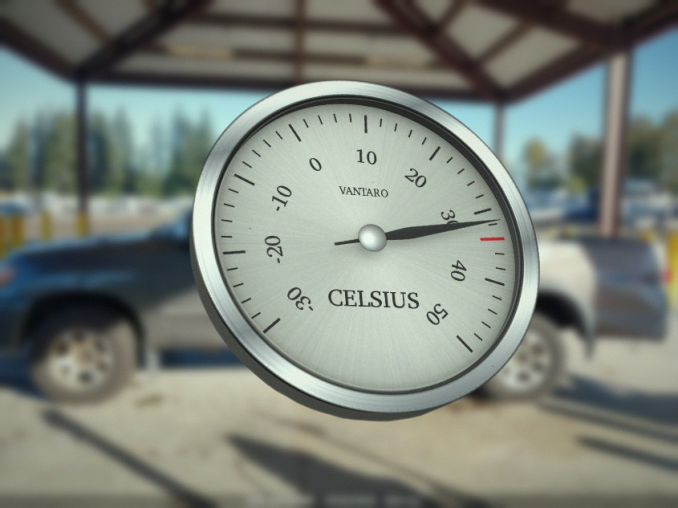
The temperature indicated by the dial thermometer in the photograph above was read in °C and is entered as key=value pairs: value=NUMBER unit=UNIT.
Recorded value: value=32 unit=°C
